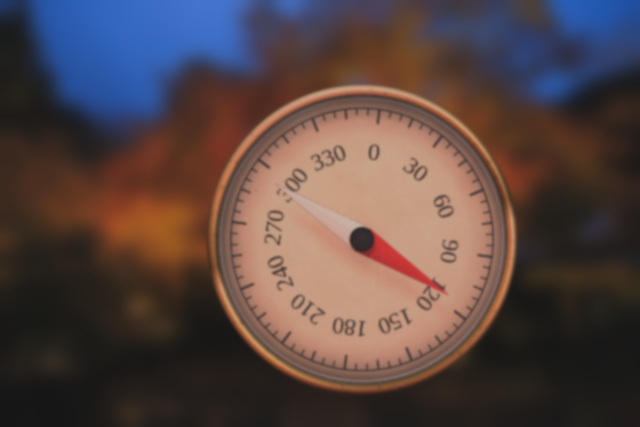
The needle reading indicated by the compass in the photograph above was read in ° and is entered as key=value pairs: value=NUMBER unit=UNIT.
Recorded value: value=115 unit=°
